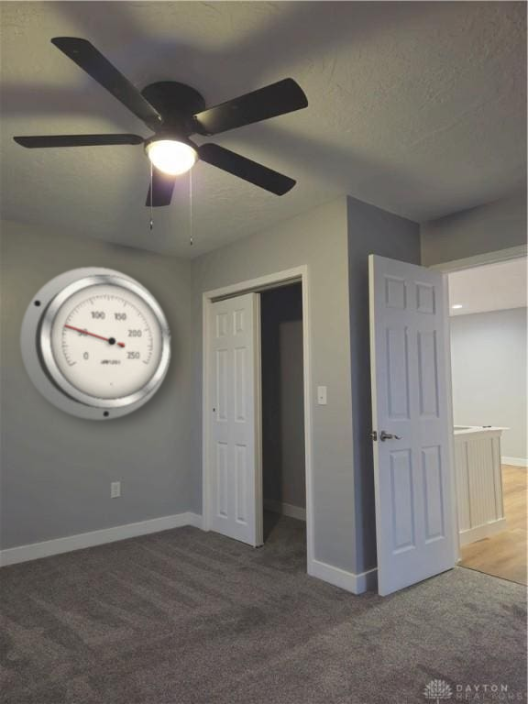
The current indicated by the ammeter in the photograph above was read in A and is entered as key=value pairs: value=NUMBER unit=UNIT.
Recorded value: value=50 unit=A
